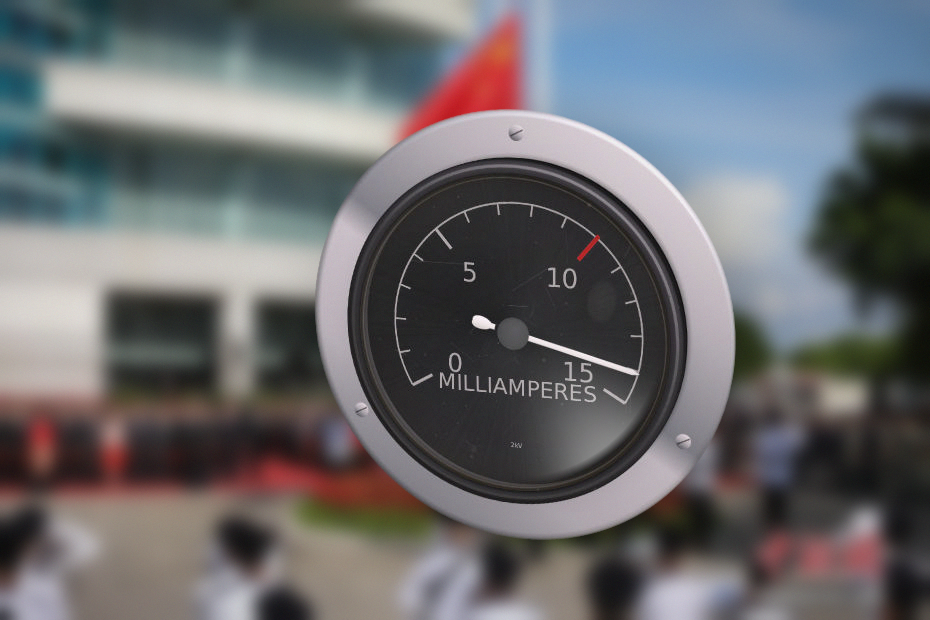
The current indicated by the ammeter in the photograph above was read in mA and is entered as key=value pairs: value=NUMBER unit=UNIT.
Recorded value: value=14 unit=mA
